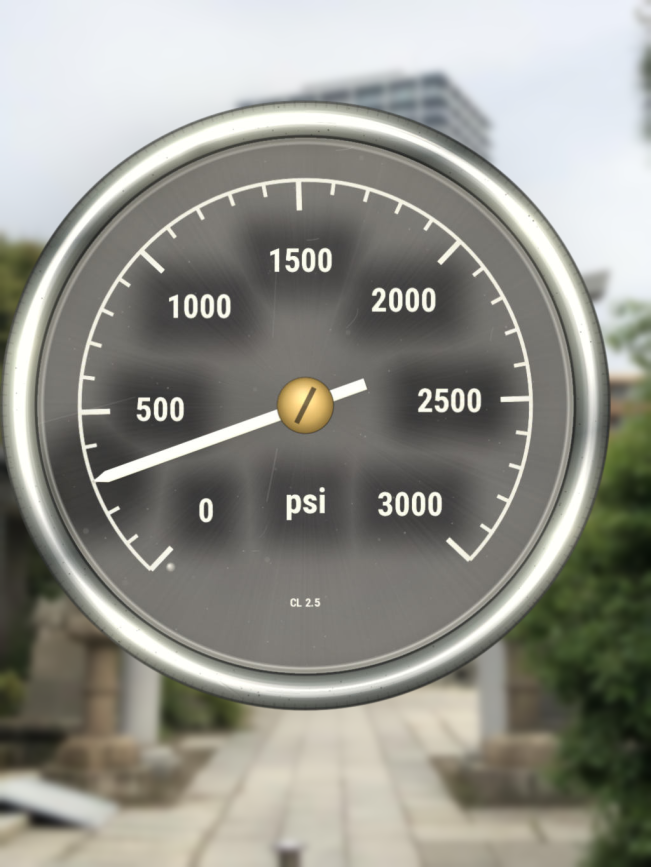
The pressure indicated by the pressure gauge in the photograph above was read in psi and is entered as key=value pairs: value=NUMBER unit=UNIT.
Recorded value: value=300 unit=psi
